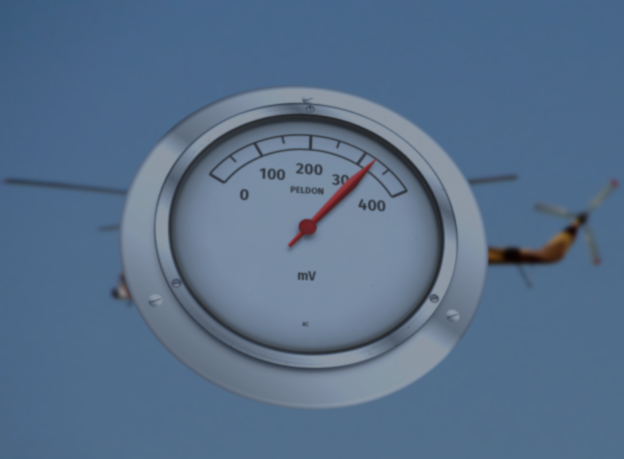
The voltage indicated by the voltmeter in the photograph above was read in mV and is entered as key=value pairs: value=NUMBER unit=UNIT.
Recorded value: value=325 unit=mV
